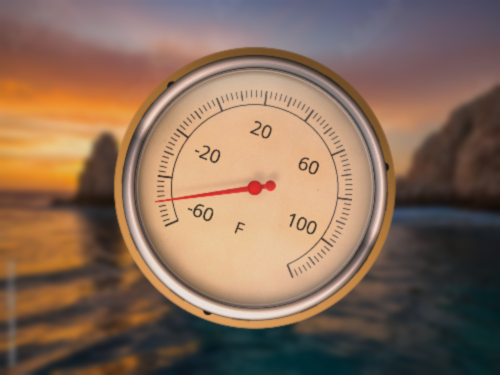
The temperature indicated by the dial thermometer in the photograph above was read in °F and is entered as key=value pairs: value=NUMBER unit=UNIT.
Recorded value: value=-50 unit=°F
